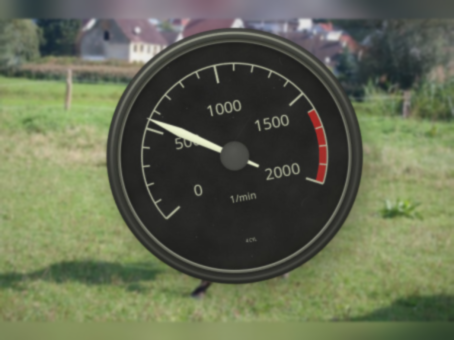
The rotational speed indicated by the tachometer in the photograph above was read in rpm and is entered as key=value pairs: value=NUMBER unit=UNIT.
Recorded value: value=550 unit=rpm
